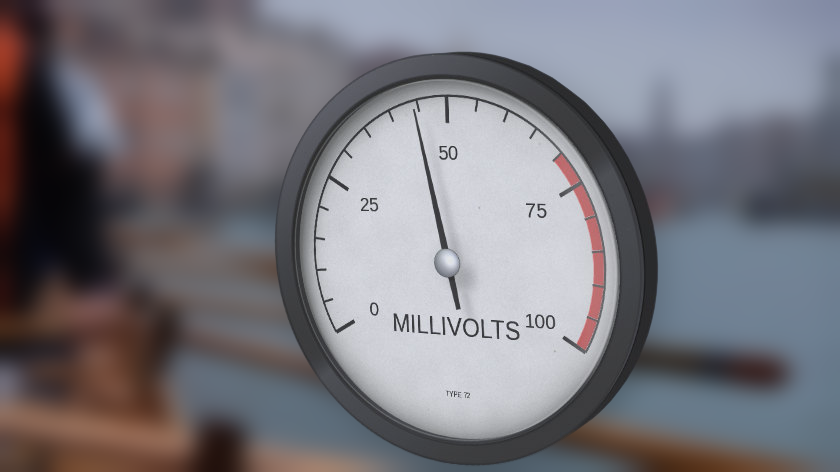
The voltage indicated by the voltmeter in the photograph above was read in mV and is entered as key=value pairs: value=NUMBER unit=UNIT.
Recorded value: value=45 unit=mV
